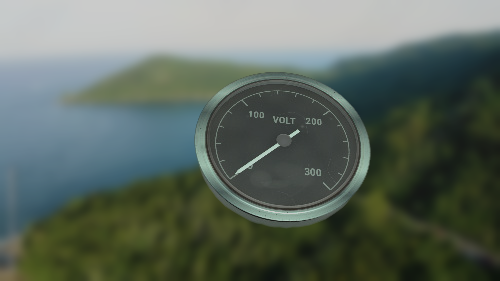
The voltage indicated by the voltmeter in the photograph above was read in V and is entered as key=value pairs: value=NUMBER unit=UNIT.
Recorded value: value=0 unit=V
